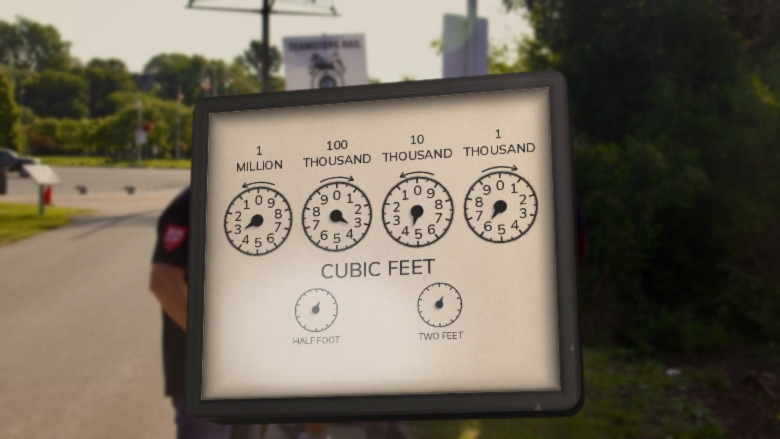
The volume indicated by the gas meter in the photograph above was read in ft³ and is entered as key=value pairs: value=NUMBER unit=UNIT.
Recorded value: value=334600 unit=ft³
